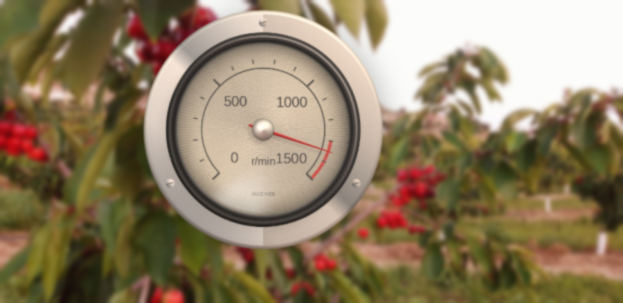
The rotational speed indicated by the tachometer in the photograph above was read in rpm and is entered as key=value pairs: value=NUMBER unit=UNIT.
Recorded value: value=1350 unit=rpm
